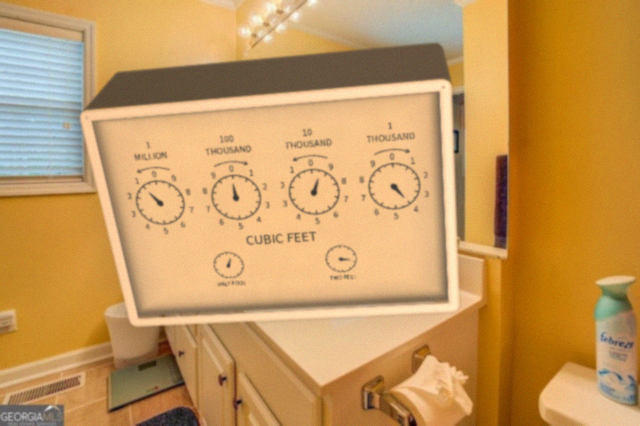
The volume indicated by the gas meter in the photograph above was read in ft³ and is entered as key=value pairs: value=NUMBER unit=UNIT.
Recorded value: value=99400 unit=ft³
